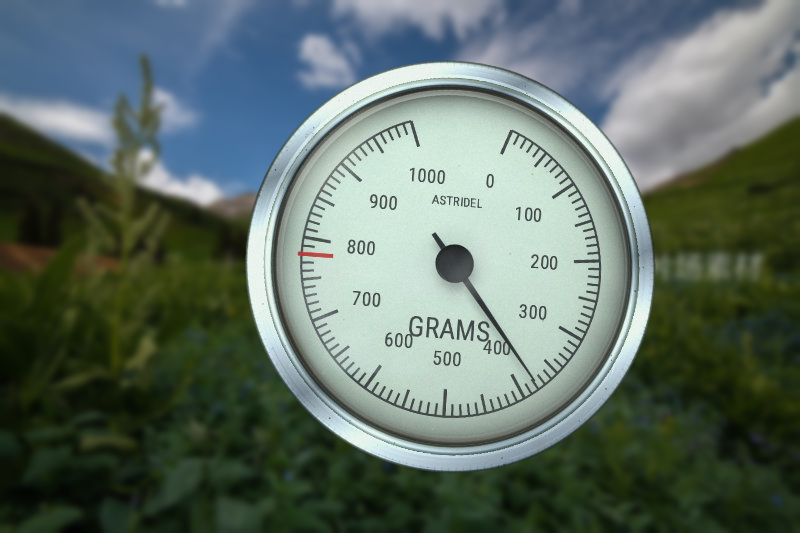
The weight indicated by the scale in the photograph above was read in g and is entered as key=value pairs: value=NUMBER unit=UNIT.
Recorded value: value=380 unit=g
